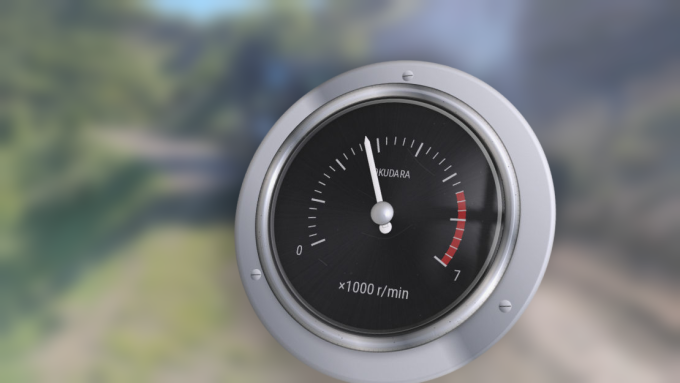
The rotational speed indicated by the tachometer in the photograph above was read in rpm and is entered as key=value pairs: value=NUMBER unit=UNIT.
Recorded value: value=2800 unit=rpm
